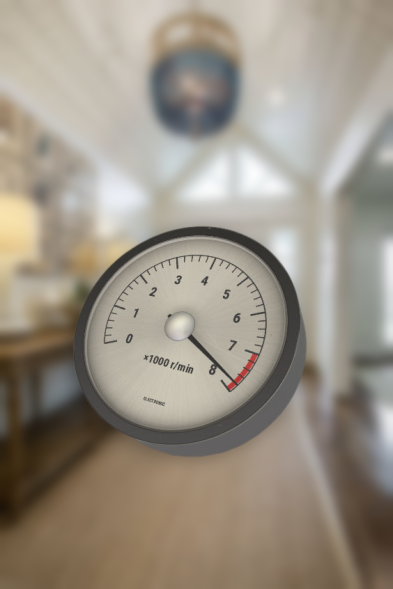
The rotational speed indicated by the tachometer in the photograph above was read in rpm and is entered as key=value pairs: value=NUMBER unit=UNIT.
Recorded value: value=7800 unit=rpm
